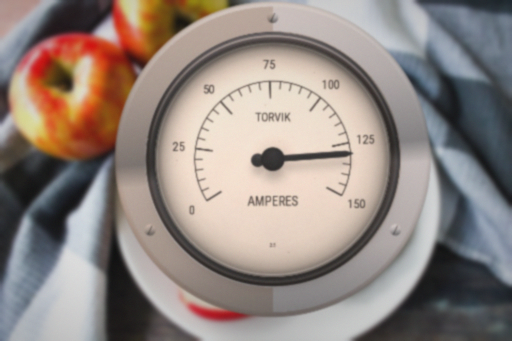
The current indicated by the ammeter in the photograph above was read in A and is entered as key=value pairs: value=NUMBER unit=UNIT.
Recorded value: value=130 unit=A
